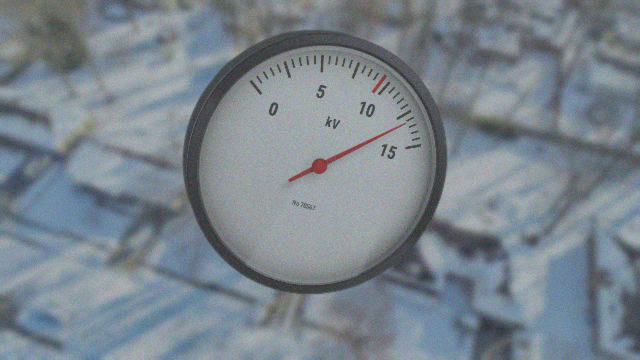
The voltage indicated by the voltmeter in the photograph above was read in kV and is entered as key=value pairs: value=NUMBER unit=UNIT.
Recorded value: value=13 unit=kV
